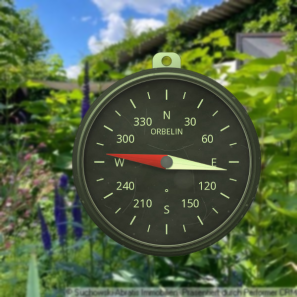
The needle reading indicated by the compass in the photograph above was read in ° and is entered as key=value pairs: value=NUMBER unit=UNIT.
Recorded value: value=277.5 unit=°
